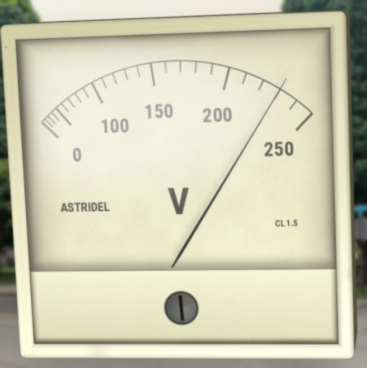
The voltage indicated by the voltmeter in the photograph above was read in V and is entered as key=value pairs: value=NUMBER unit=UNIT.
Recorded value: value=230 unit=V
